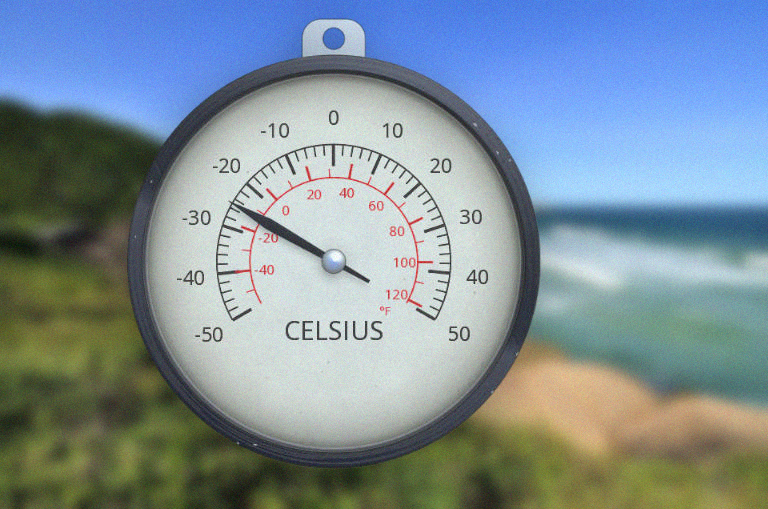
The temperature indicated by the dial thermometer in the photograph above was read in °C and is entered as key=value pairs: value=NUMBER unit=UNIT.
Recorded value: value=-25 unit=°C
